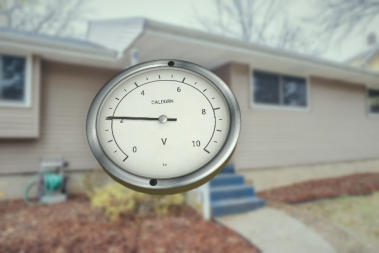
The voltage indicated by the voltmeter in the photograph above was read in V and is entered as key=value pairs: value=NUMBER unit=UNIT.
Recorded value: value=2 unit=V
